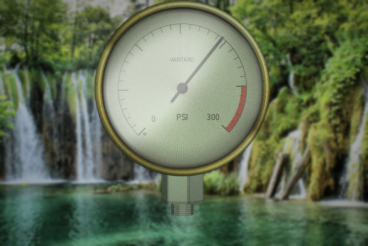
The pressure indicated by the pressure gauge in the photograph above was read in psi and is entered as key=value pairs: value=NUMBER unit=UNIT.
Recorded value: value=195 unit=psi
